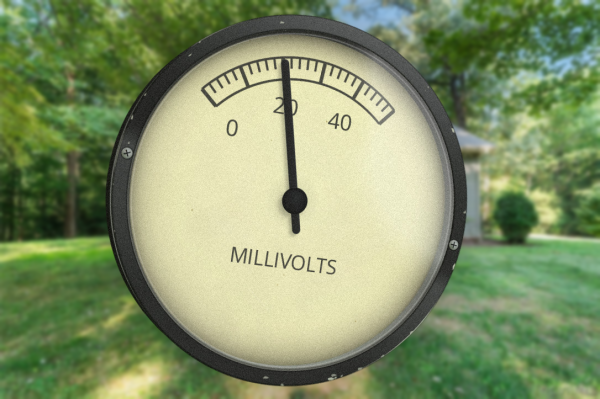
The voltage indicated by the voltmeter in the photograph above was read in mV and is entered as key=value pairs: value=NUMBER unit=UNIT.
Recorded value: value=20 unit=mV
